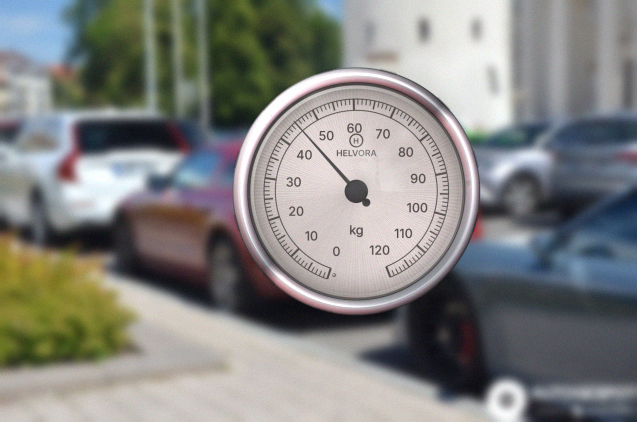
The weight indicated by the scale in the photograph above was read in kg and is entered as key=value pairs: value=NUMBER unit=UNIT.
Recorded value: value=45 unit=kg
